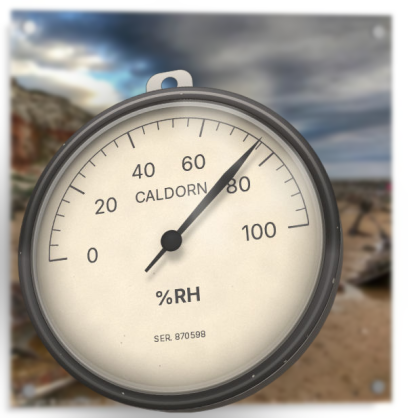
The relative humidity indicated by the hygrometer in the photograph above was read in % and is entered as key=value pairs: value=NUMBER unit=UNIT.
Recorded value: value=76 unit=%
